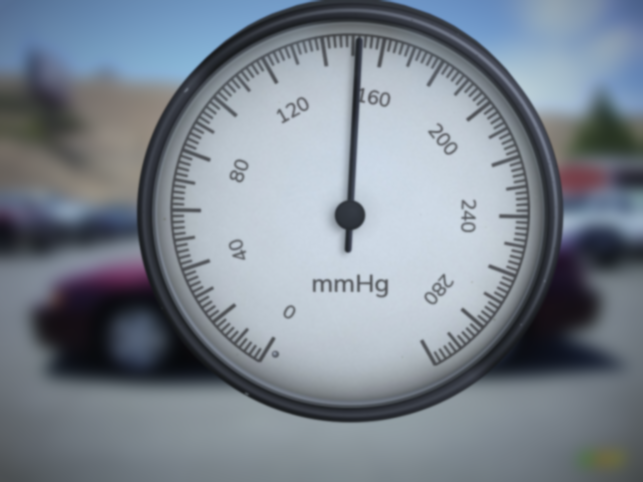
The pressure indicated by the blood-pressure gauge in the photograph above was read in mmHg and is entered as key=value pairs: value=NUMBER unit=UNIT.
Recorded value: value=152 unit=mmHg
